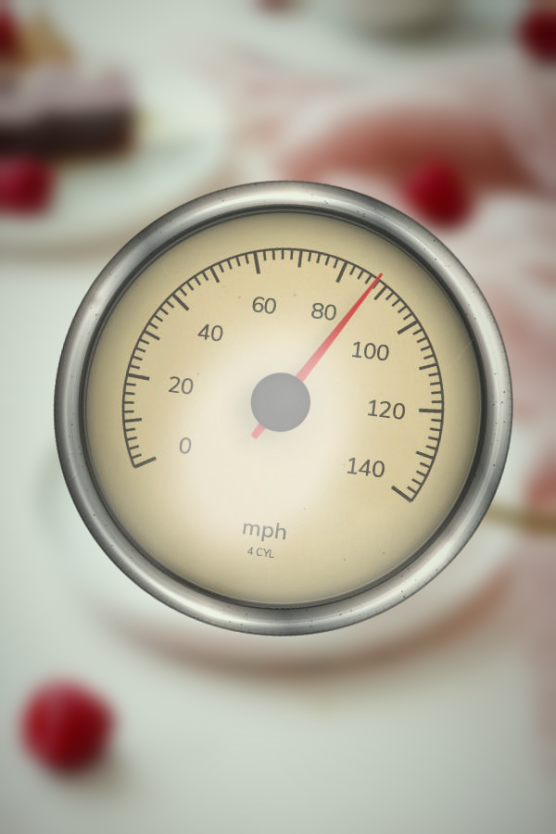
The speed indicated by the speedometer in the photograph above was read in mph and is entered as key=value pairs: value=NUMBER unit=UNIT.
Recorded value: value=88 unit=mph
